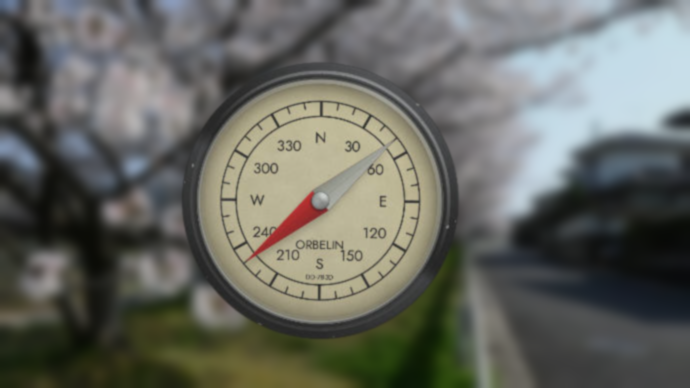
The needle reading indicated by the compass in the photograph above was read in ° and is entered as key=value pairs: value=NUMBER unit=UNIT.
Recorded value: value=230 unit=°
